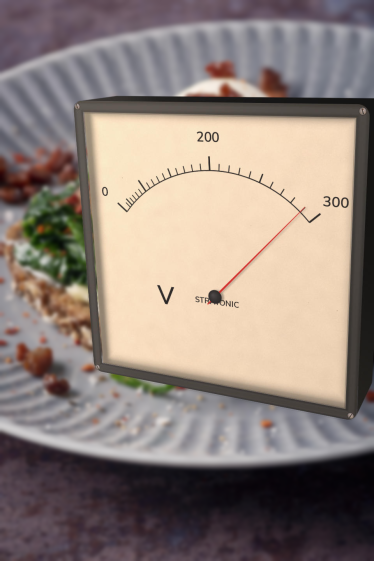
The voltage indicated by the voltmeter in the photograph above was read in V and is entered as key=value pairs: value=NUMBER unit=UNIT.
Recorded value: value=290 unit=V
